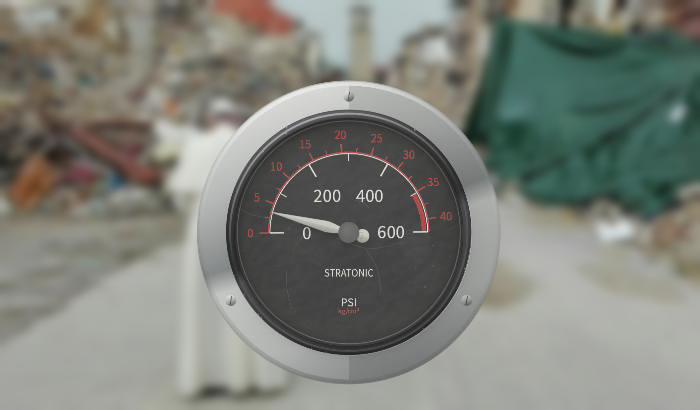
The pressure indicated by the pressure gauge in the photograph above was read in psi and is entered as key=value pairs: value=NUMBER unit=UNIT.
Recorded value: value=50 unit=psi
